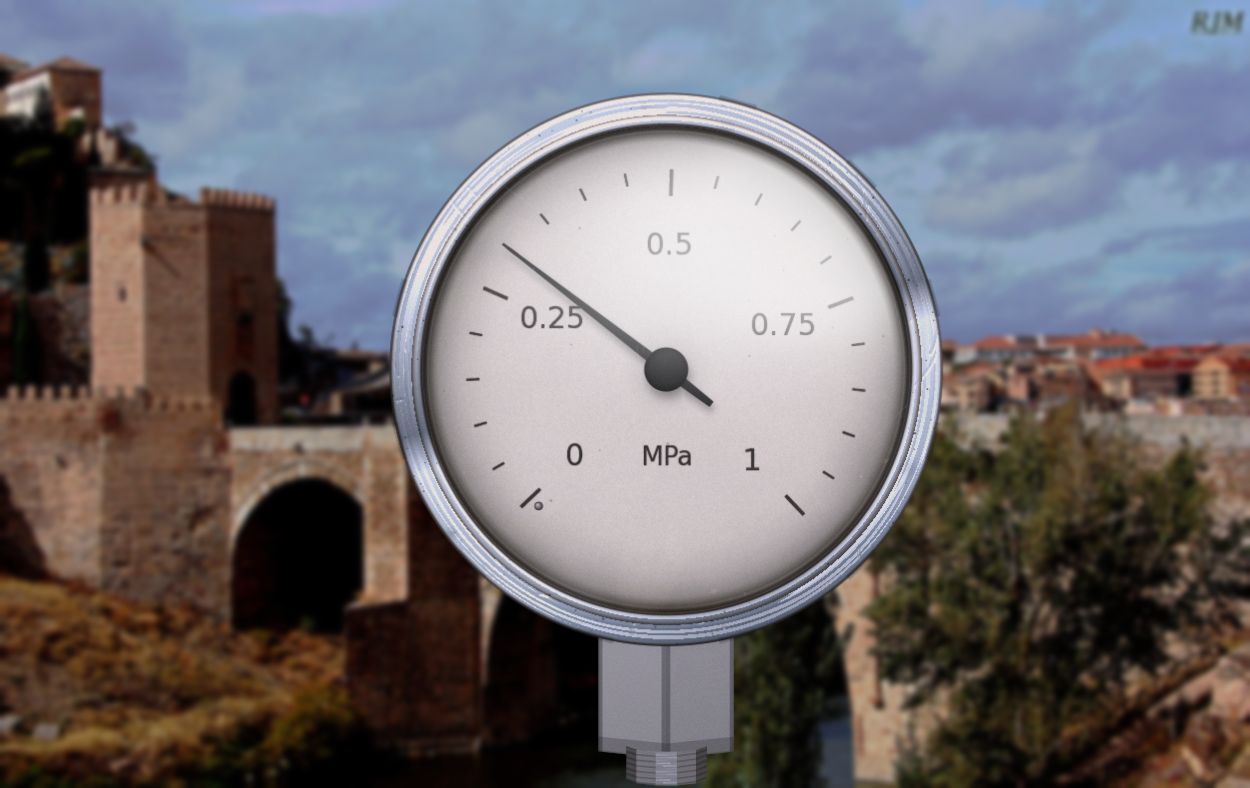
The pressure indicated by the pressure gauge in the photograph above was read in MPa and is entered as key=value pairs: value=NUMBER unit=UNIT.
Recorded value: value=0.3 unit=MPa
